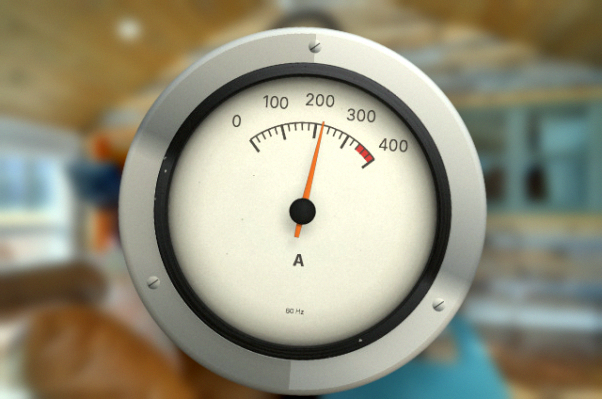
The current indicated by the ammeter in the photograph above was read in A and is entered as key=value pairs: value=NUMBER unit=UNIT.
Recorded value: value=220 unit=A
